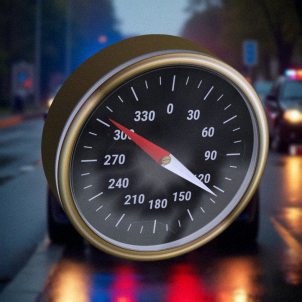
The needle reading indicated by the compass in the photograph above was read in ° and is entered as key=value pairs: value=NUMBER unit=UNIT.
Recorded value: value=305 unit=°
